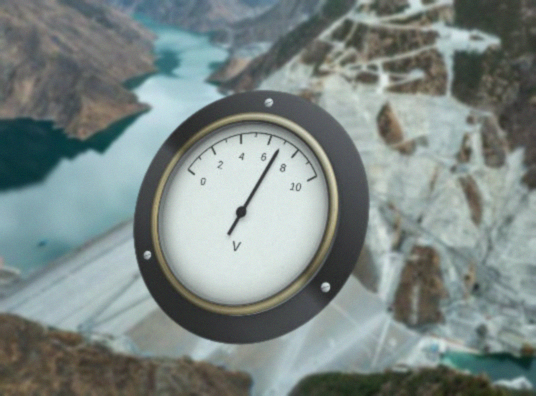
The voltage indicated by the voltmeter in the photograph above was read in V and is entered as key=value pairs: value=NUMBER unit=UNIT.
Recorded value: value=7 unit=V
